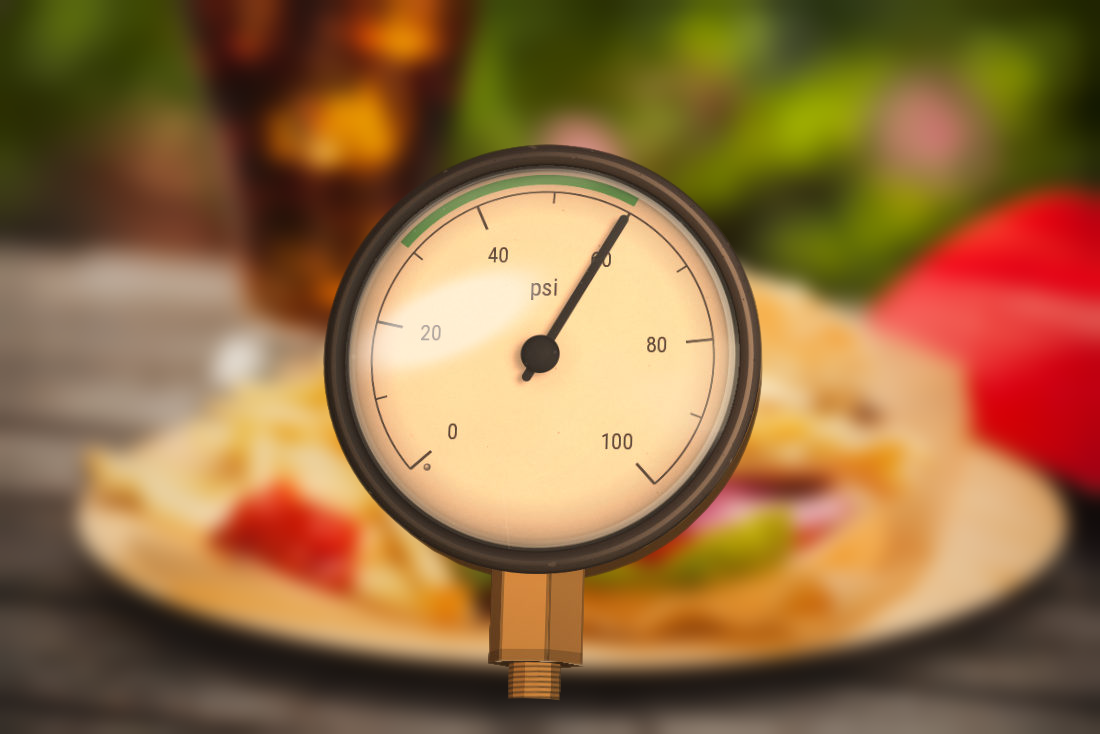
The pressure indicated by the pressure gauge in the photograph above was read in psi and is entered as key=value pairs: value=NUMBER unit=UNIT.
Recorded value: value=60 unit=psi
